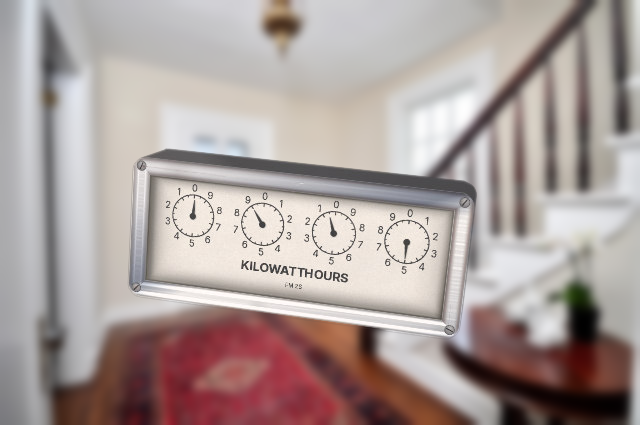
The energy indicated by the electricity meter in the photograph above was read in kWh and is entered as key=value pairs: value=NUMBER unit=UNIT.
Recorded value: value=9905 unit=kWh
